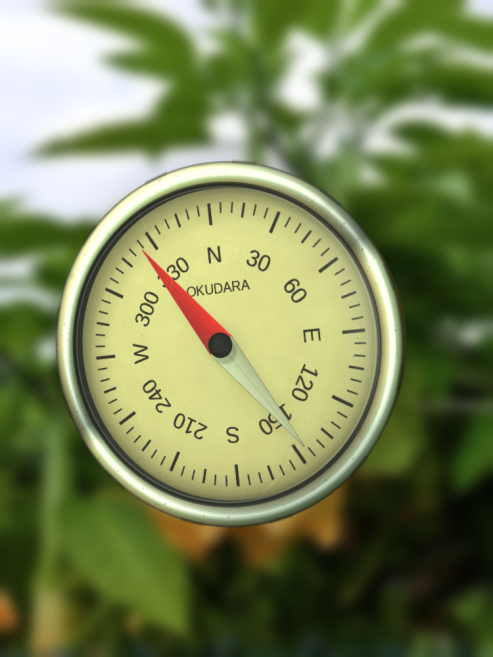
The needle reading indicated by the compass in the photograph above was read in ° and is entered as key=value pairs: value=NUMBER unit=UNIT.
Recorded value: value=325 unit=°
